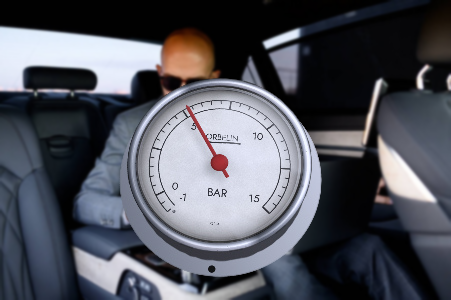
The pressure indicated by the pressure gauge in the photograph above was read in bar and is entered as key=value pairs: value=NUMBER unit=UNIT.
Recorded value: value=5.25 unit=bar
